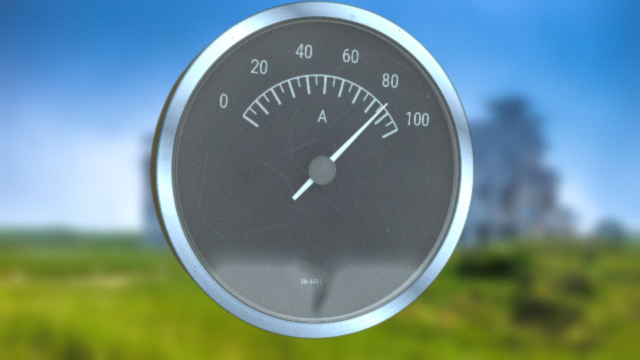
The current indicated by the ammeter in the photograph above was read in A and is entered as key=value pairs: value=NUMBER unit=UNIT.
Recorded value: value=85 unit=A
